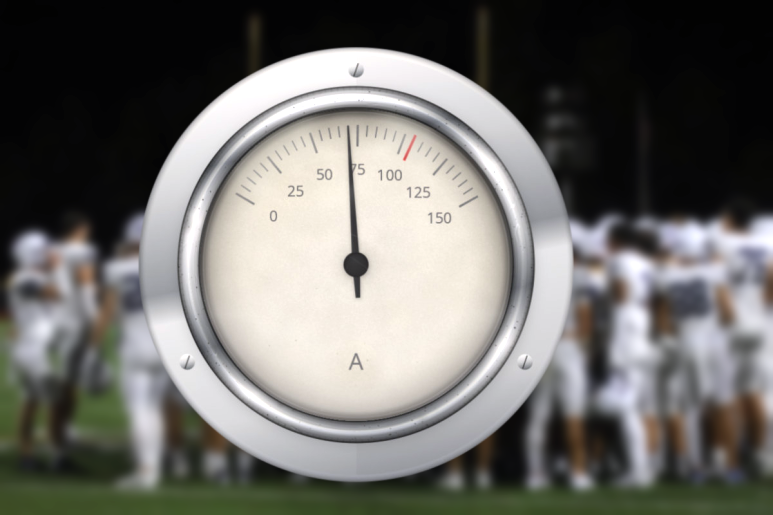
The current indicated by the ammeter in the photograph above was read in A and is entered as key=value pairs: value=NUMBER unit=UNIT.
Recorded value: value=70 unit=A
